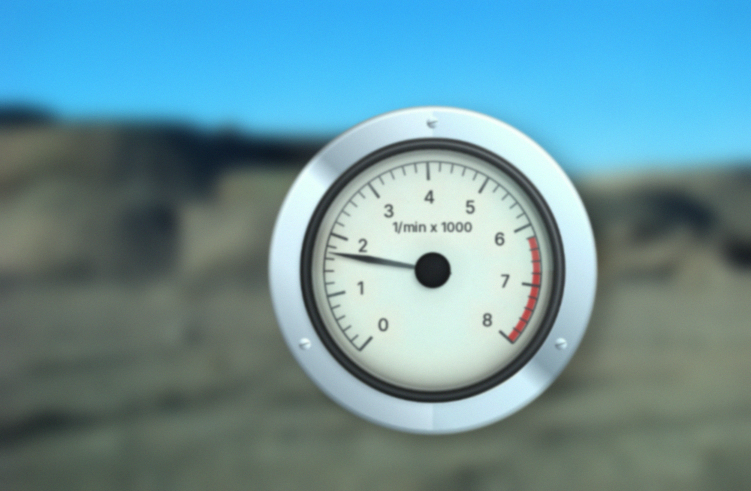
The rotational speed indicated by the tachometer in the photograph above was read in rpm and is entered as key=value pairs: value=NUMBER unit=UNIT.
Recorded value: value=1700 unit=rpm
